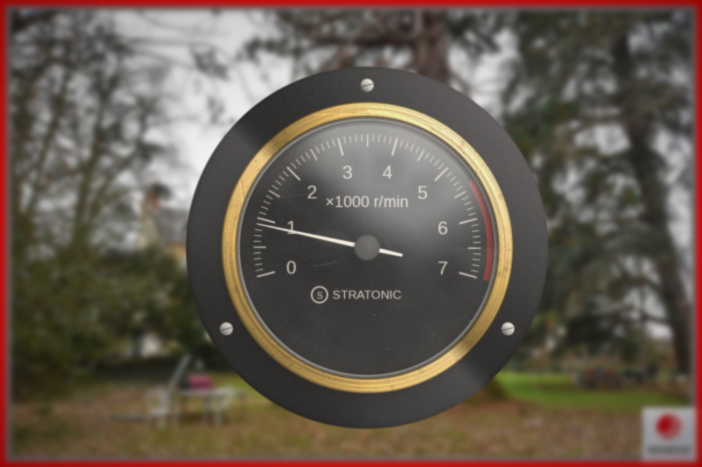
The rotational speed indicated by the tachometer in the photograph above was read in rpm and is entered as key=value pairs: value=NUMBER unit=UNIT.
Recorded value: value=900 unit=rpm
